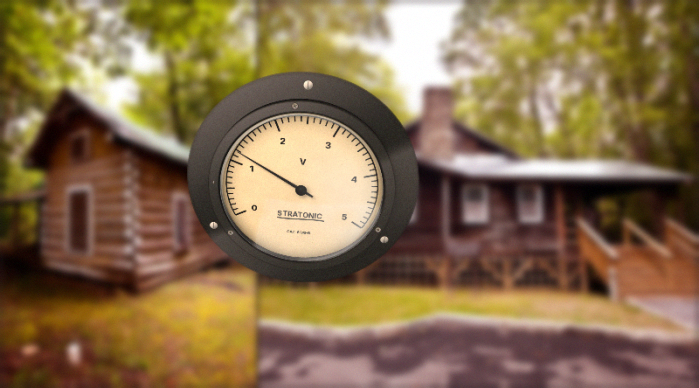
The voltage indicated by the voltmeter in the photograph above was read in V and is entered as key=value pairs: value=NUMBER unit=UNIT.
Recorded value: value=1.2 unit=V
